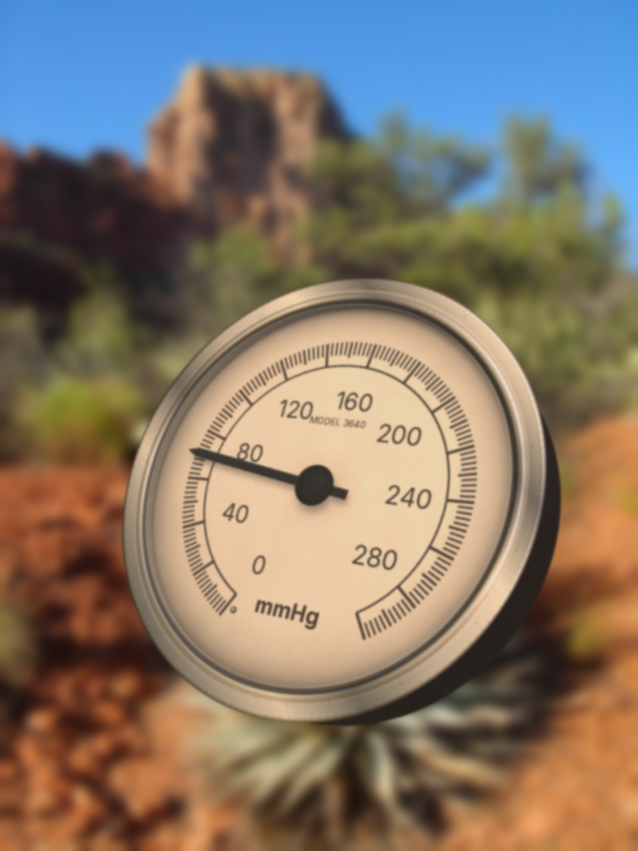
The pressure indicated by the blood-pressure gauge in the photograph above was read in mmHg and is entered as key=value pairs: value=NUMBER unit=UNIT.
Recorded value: value=70 unit=mmHg
